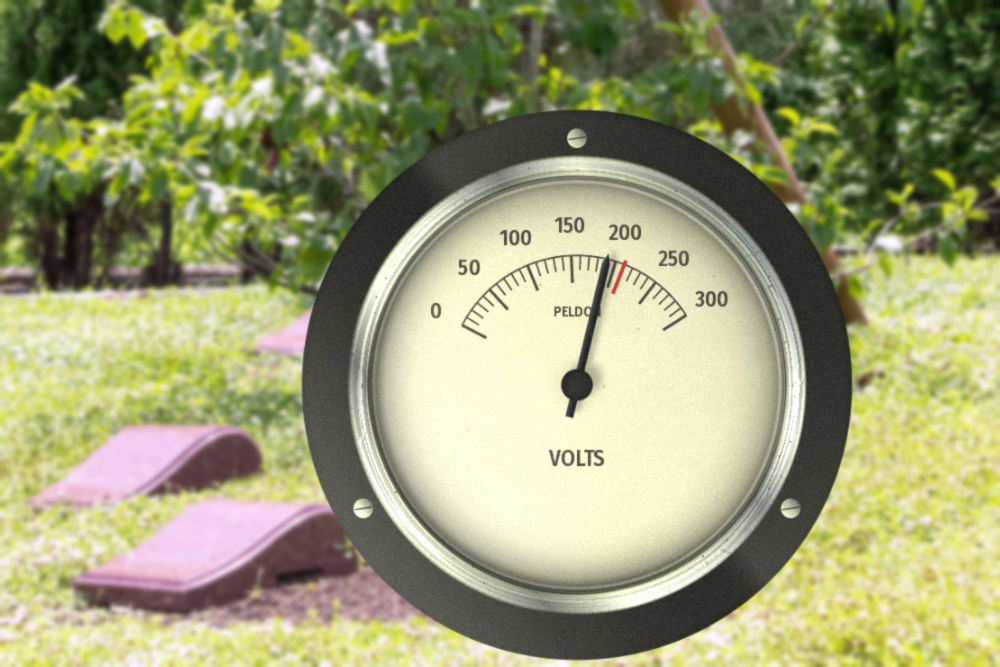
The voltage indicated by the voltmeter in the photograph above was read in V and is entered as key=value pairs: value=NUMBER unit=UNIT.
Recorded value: value=190 unit=V
